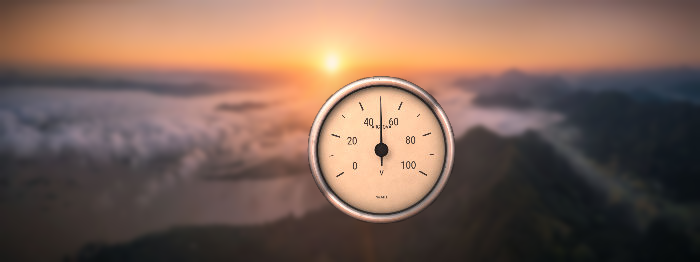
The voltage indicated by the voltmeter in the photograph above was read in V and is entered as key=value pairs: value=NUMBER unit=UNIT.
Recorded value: value=50 unit=V
